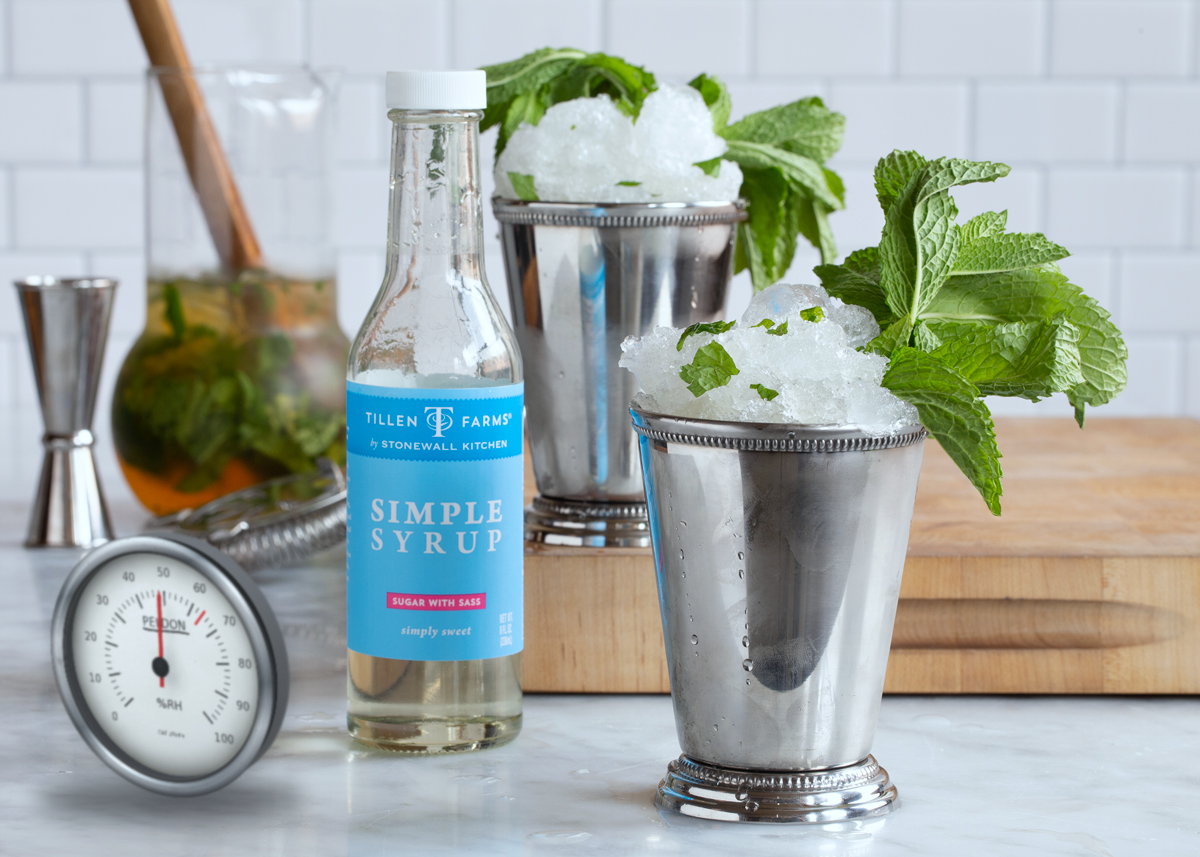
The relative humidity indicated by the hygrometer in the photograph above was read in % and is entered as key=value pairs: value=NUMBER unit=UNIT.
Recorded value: value=50 unit=%
